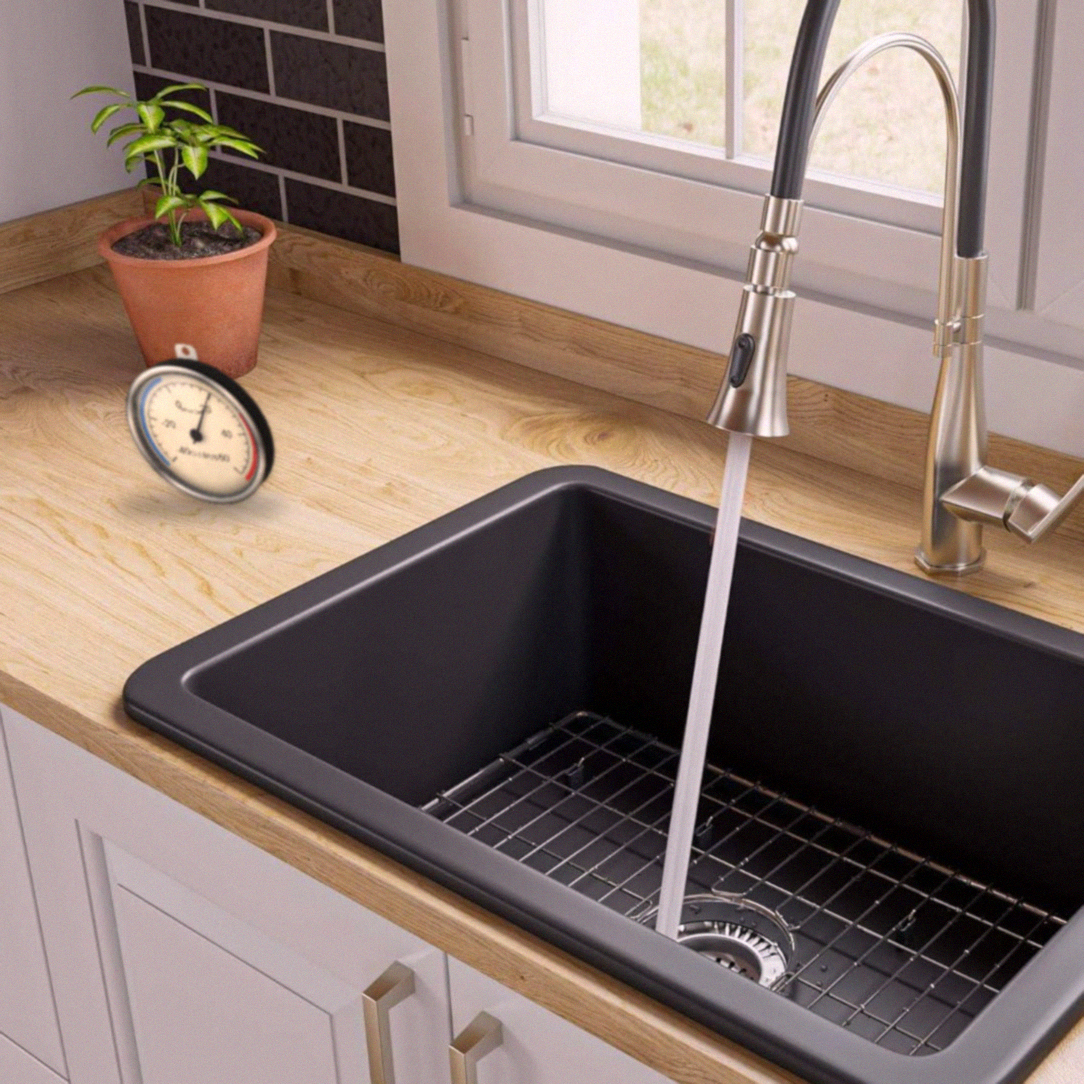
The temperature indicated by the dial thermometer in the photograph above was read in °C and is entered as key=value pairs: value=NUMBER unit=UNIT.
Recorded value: value=20 unit=°C
